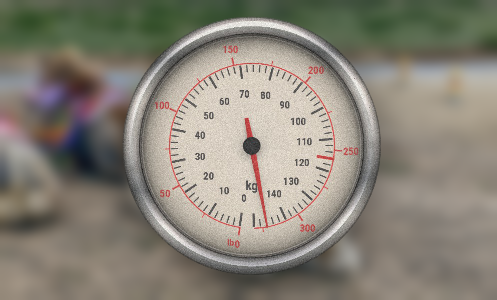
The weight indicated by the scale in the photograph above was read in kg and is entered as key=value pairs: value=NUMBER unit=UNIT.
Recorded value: value=146 unit=kg
